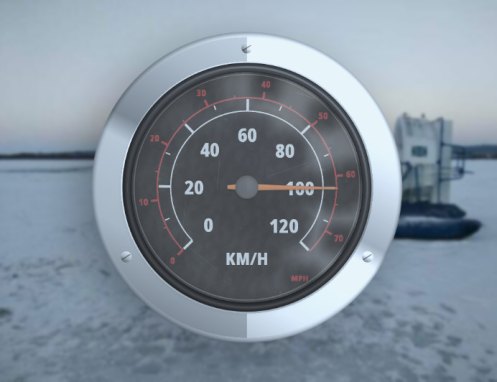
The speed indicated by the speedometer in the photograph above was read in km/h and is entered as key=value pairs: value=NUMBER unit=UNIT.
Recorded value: value=100 unit=km/h
